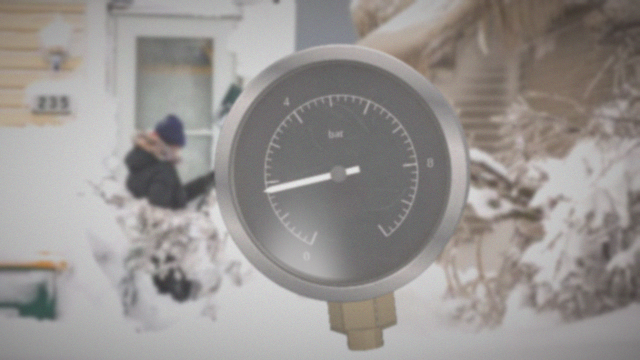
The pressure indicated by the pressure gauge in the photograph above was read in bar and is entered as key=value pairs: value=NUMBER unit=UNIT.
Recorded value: value=1.8 unit=bar
